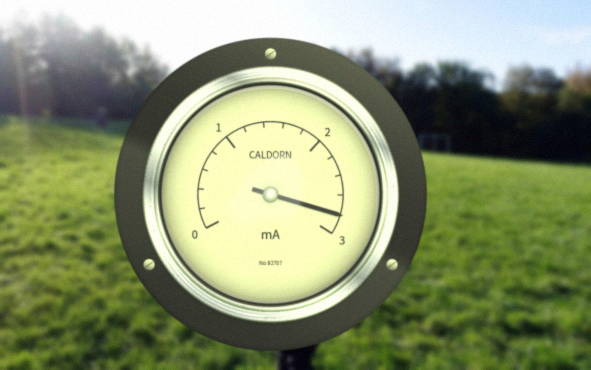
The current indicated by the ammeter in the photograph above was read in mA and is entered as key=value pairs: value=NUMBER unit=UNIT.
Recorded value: value=2.8 unit=mA
